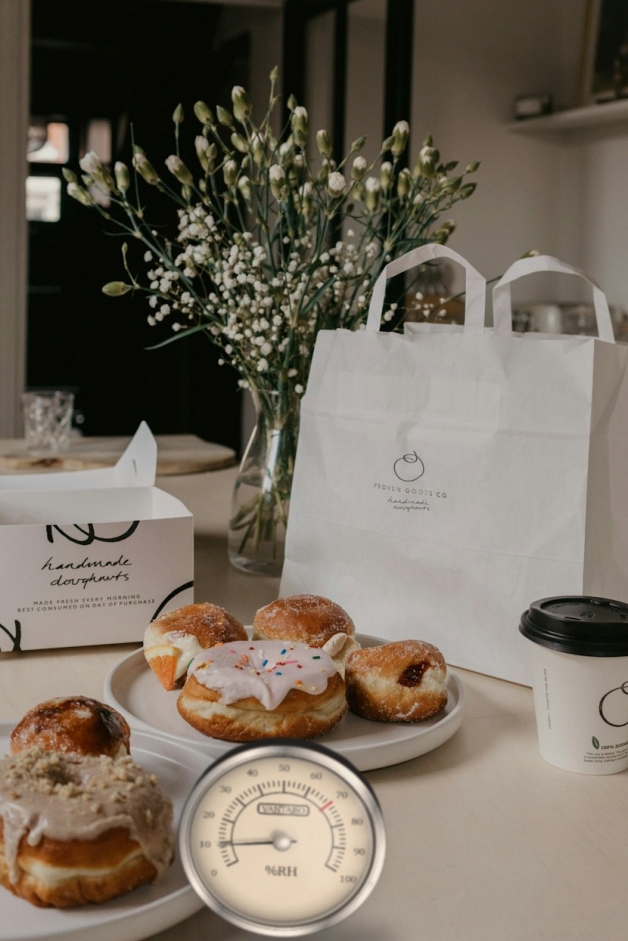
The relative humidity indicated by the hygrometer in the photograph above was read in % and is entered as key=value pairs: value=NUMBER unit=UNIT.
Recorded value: value=10 unit=%
